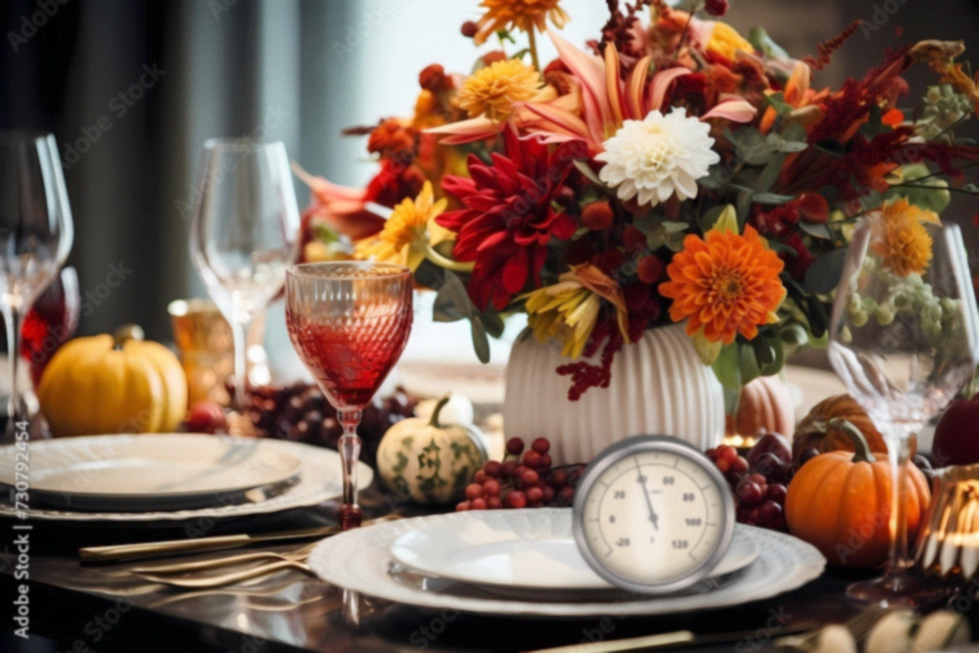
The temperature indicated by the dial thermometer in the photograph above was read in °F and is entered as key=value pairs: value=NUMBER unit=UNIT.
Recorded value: value=40 unit=°F
